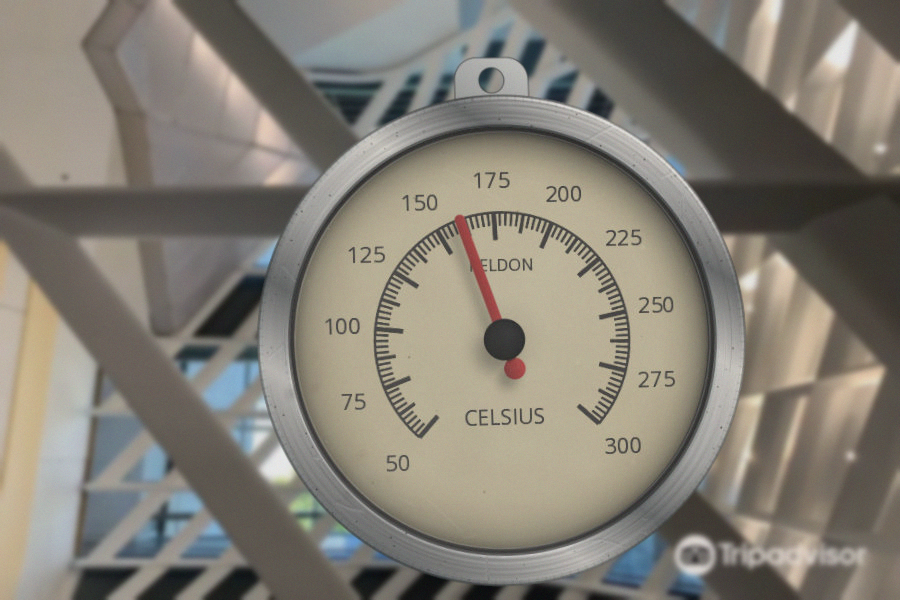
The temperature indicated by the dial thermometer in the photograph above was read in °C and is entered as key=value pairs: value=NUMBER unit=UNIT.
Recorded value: value=160 unit=°C
